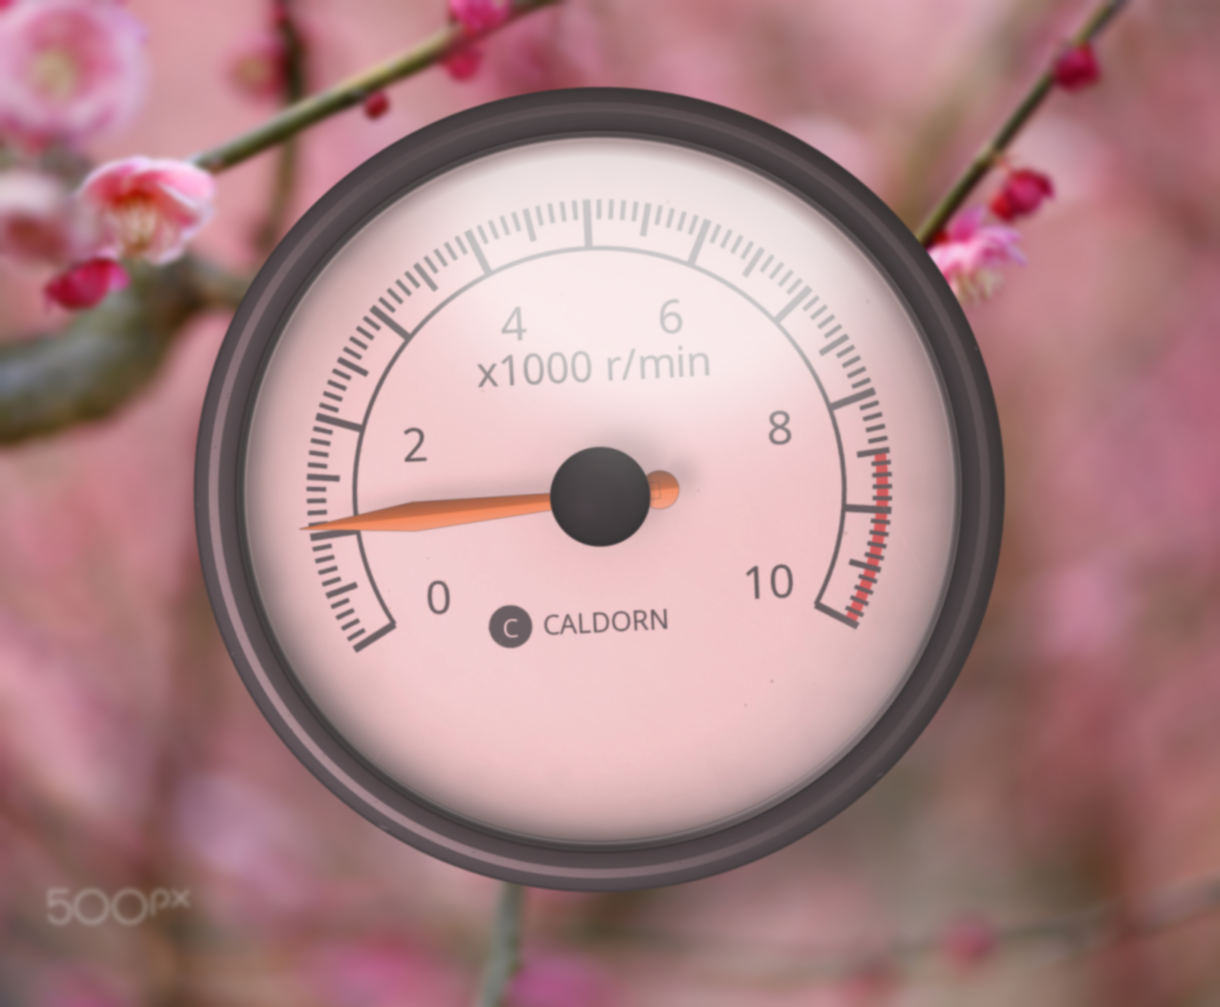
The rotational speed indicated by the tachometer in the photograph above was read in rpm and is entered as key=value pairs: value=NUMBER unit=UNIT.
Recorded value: value=1100 unit=rpm
